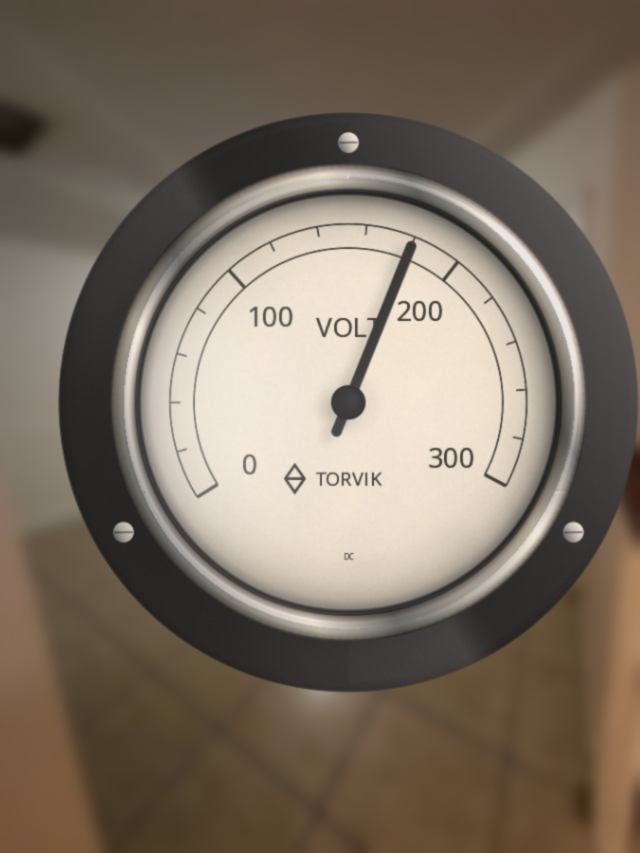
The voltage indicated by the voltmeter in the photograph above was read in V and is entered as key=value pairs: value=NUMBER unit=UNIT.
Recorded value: value=180 unit=V
